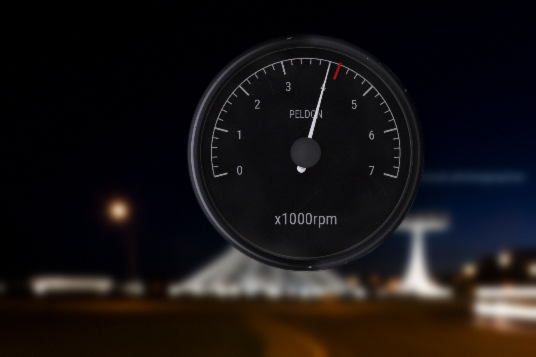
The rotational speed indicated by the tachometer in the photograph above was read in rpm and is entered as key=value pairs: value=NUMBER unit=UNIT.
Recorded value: value=4000 unit=rpm
